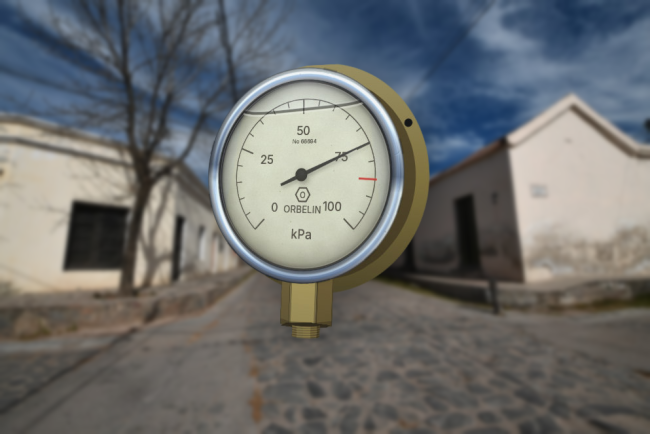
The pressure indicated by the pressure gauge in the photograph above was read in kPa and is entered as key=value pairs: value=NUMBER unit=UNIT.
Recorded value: value=75 unit=kPa
